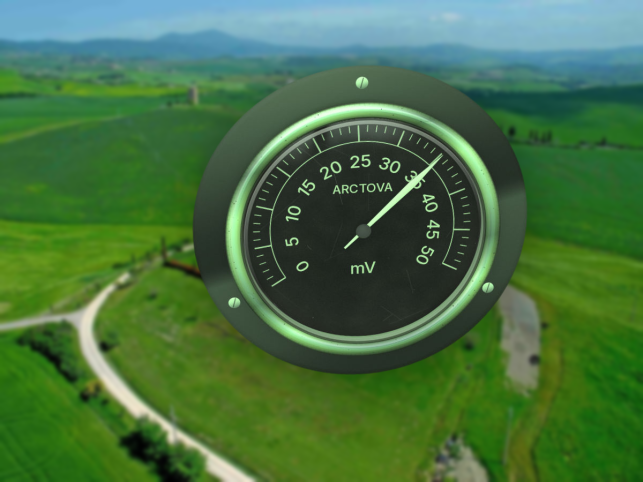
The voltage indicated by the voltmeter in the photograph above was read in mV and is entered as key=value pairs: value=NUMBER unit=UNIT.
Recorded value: value=35 unit=mV
